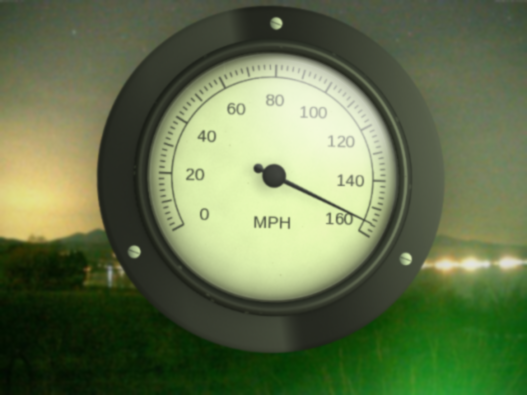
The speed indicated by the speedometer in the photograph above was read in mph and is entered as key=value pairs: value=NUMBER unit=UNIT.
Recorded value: value=156 unit=mph
